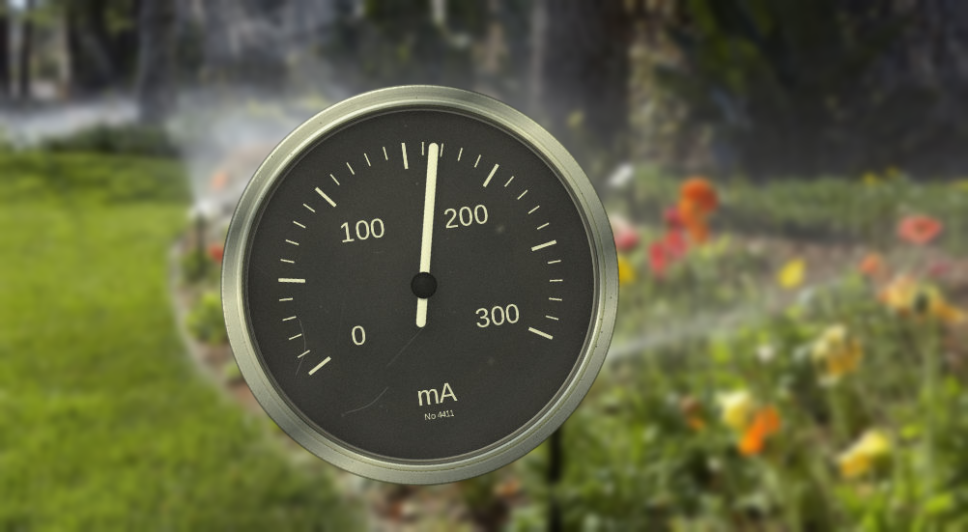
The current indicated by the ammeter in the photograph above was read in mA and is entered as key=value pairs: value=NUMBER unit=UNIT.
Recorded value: value=165 unit=mA
